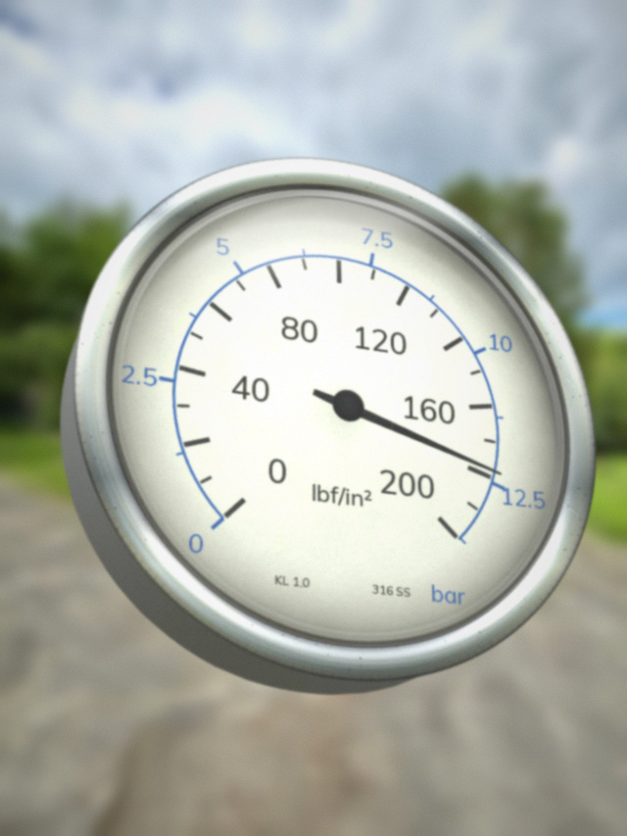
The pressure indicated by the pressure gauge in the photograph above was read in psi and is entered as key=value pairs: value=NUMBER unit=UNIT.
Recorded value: value=180 unit=psi
